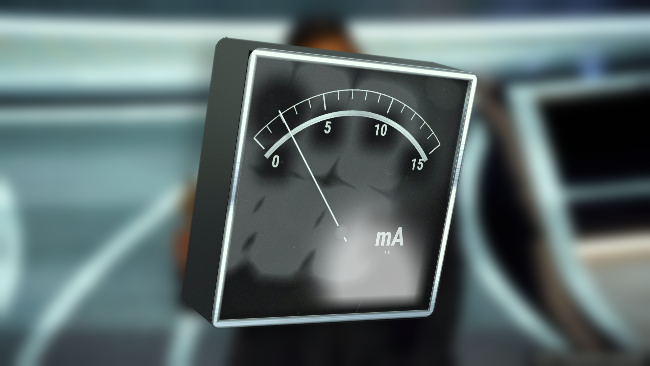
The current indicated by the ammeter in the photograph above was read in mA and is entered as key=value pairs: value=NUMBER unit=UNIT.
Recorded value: value=2 unit=mA
